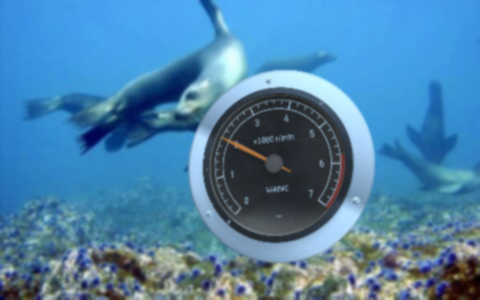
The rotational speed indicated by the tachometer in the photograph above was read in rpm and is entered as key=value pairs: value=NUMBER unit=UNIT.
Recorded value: value=2000 unit=rpm
